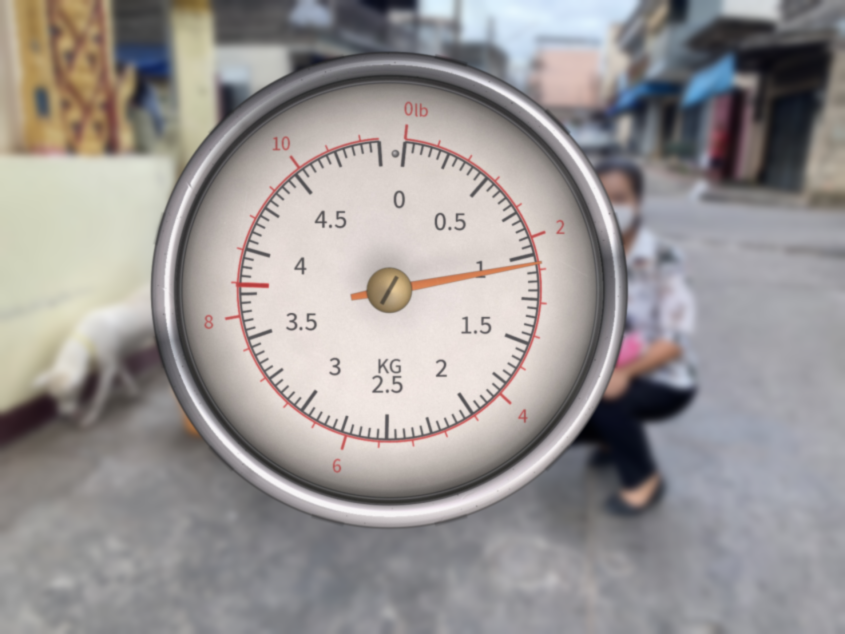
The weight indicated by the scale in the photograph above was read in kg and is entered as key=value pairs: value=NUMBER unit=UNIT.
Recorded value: value=1.05 unit=kg
